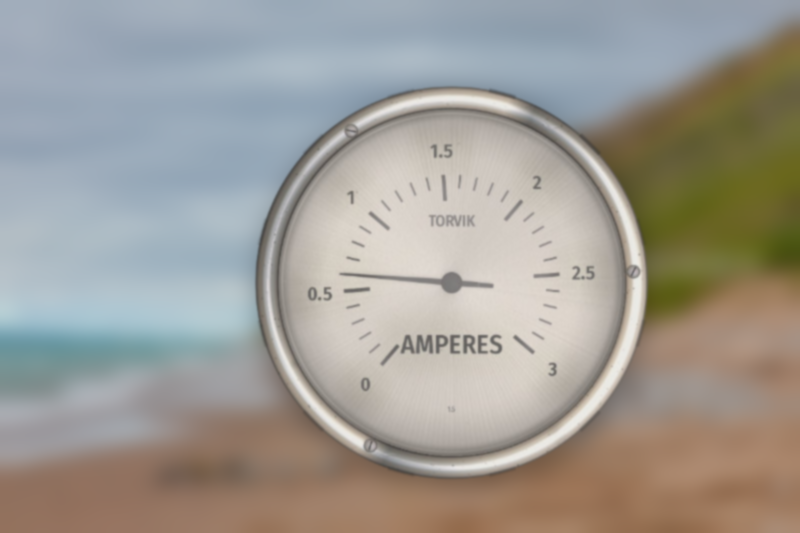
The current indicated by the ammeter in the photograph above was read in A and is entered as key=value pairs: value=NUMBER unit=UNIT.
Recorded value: value=0.6 unit=A
